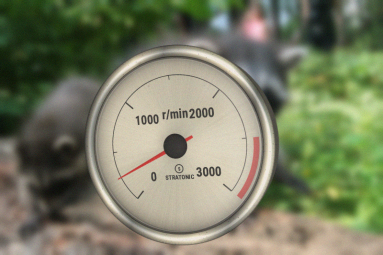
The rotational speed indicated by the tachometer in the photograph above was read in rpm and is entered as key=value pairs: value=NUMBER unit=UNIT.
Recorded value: value=250 unit=rpm
